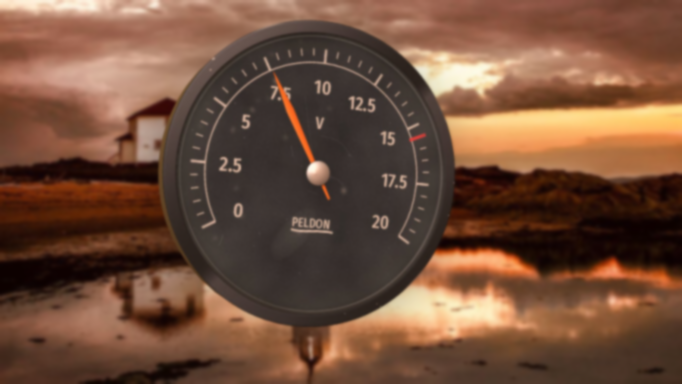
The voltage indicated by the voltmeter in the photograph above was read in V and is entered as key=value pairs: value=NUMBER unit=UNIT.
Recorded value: value=7.5 unit=V
